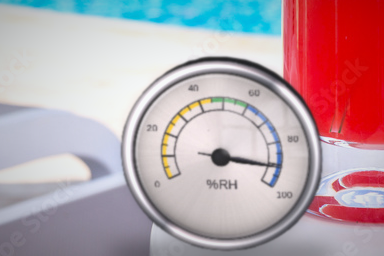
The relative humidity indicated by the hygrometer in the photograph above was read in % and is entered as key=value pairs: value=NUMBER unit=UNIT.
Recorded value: value=90 unit=%
